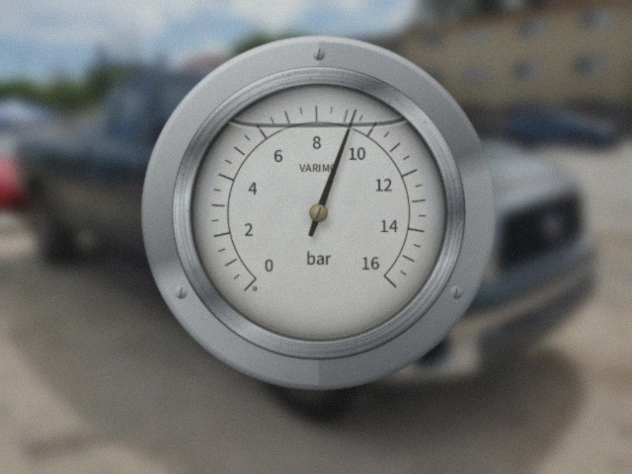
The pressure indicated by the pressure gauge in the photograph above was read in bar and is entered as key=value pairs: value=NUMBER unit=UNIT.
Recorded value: value=9.25 unit=bar
